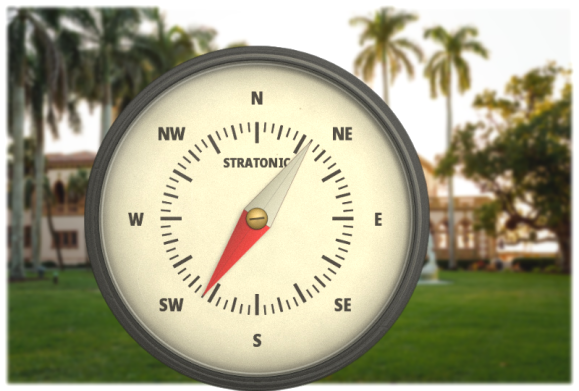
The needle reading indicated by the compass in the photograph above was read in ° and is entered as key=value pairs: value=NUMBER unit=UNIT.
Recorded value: value=215 unit=°
